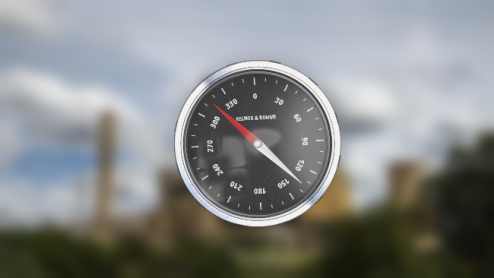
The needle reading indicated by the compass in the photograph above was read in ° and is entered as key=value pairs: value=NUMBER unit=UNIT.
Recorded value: value=315 unit=°
